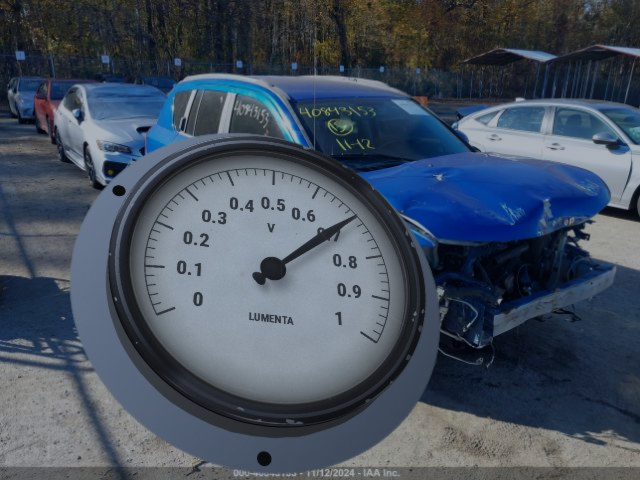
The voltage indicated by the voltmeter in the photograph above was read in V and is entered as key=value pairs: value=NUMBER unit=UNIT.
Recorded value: value=0.7 unit=V
